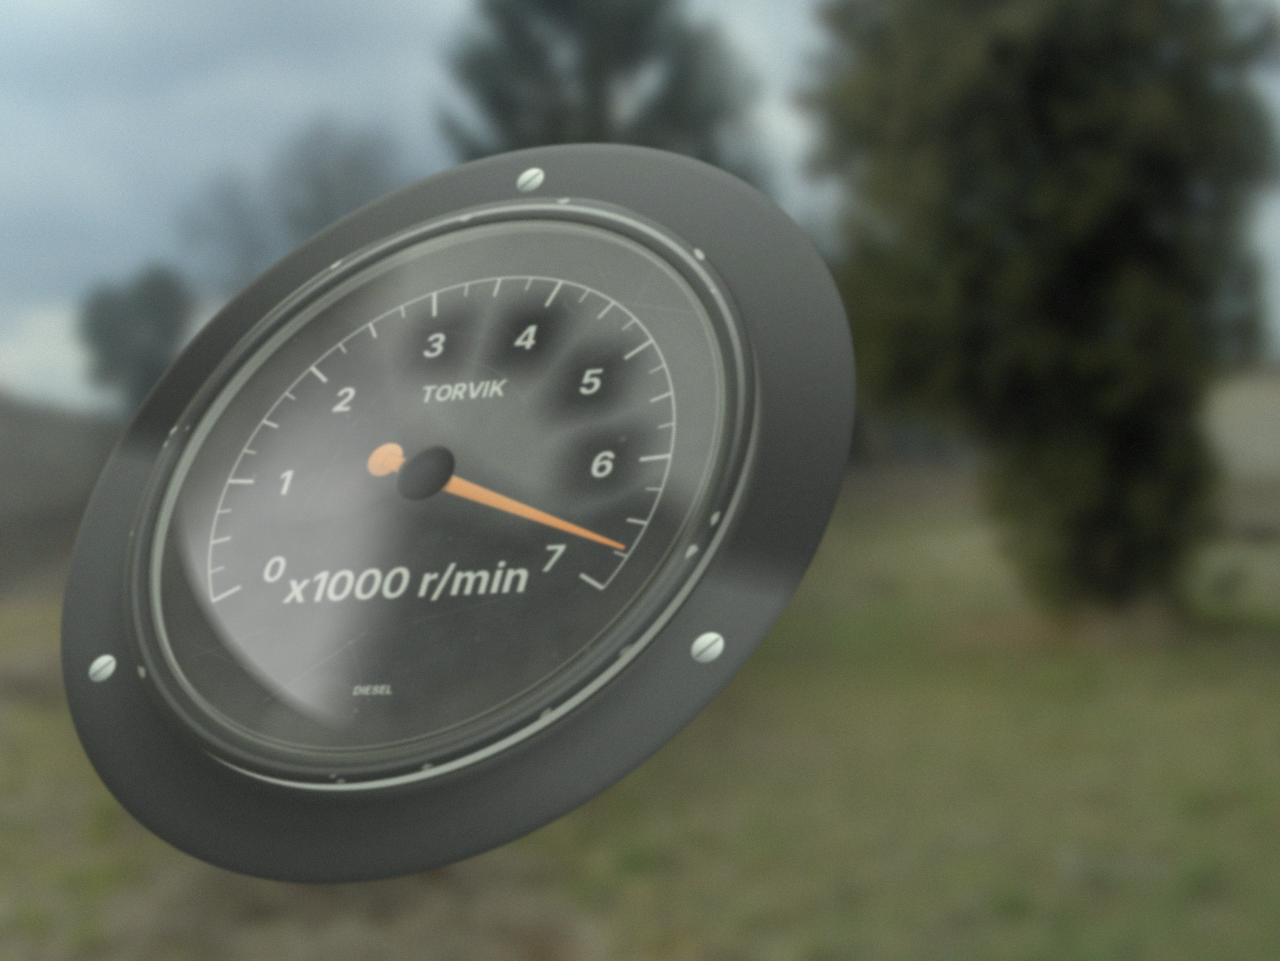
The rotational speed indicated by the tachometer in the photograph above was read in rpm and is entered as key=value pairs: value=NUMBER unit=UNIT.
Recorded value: value=6750 unit=rpm
